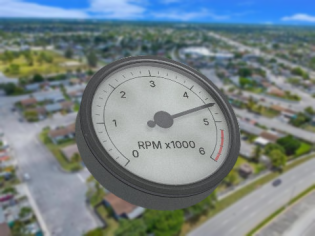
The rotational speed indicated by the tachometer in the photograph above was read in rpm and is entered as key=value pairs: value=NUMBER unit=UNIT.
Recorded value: value=4600 unit=rpm
